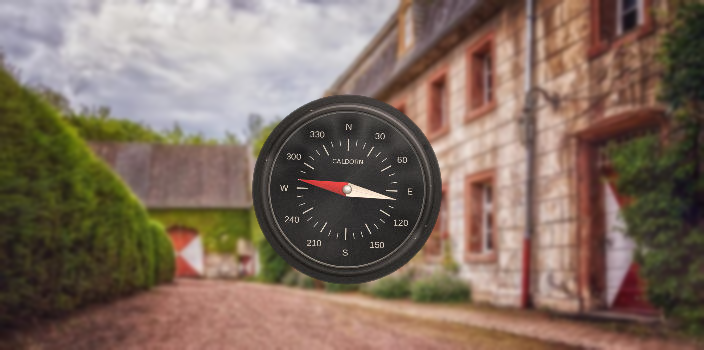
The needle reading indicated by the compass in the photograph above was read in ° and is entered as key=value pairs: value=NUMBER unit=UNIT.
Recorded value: value=280 unit=°
